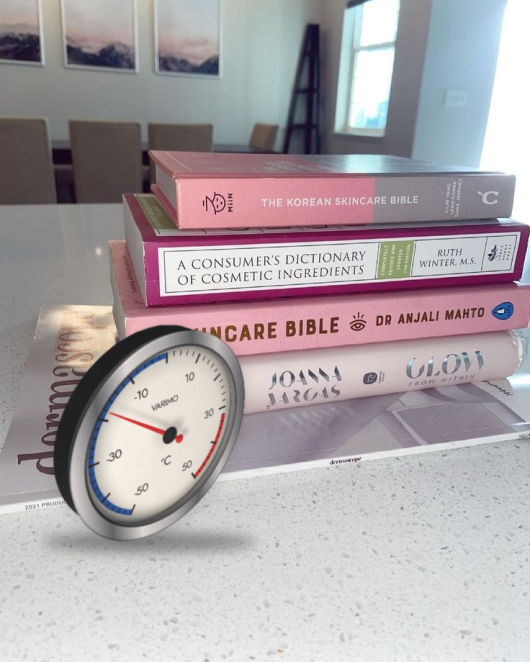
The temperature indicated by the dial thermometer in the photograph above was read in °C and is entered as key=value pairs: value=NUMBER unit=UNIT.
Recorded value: value=-18 unit=°C
